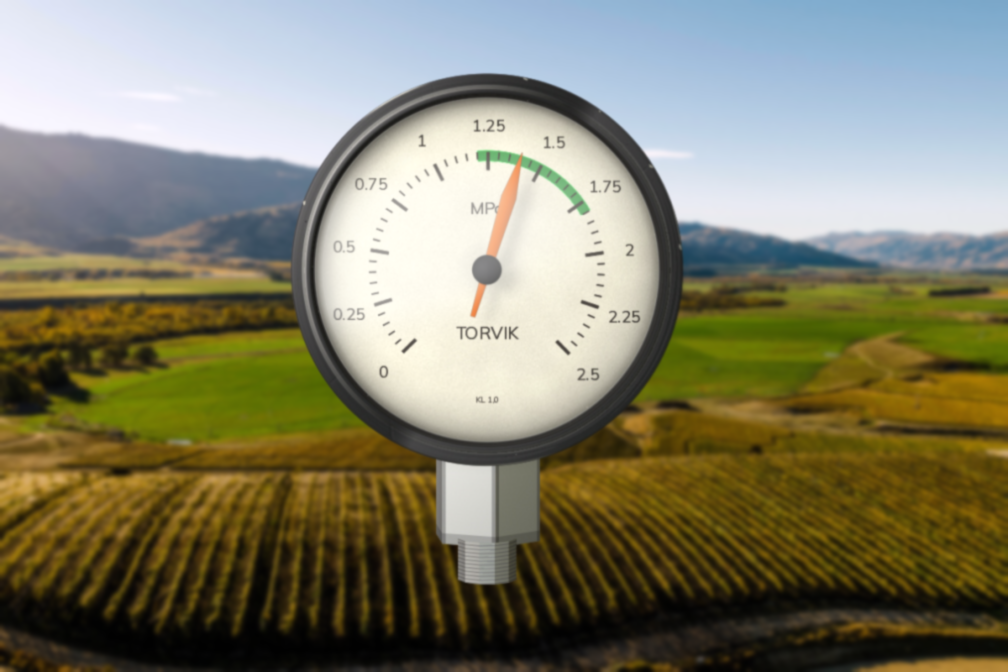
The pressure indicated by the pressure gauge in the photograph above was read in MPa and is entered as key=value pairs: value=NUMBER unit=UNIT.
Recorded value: value=1.4 unit=MPa
